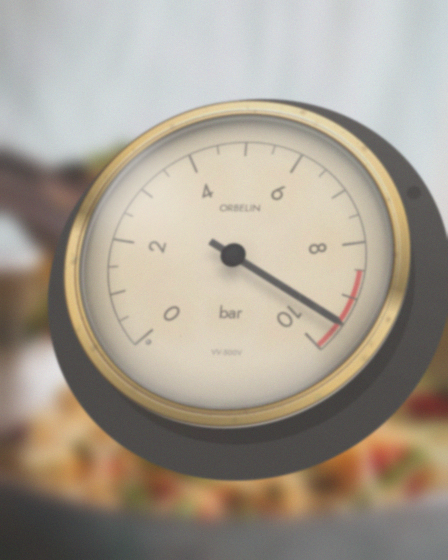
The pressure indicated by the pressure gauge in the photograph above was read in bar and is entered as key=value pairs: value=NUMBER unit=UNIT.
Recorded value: value=9.5 unit=bar
